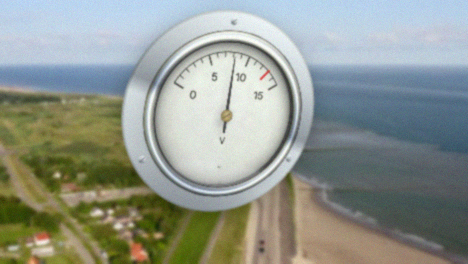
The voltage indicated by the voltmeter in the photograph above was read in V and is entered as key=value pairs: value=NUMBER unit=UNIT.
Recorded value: value=8 unit=V
